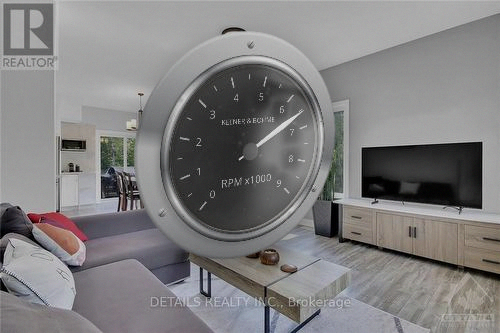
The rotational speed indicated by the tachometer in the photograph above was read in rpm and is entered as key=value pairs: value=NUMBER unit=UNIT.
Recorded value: value=6500 unit=rpm
